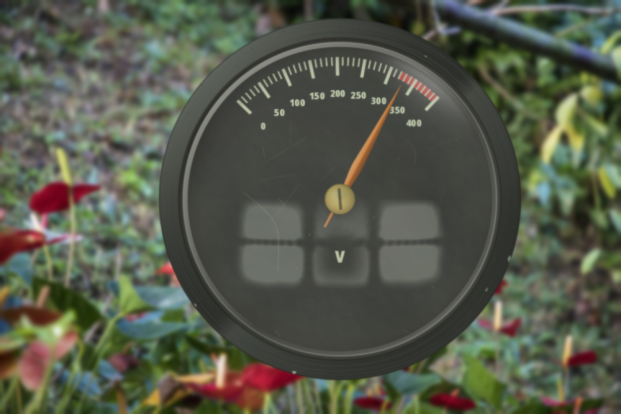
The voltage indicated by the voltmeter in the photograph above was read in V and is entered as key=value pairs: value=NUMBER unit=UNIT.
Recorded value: value=330 unit=V
